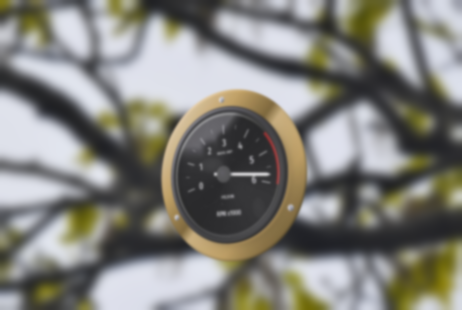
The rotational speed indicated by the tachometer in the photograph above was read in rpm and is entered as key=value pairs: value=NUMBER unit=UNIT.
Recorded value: value=5750 unit=rpm
